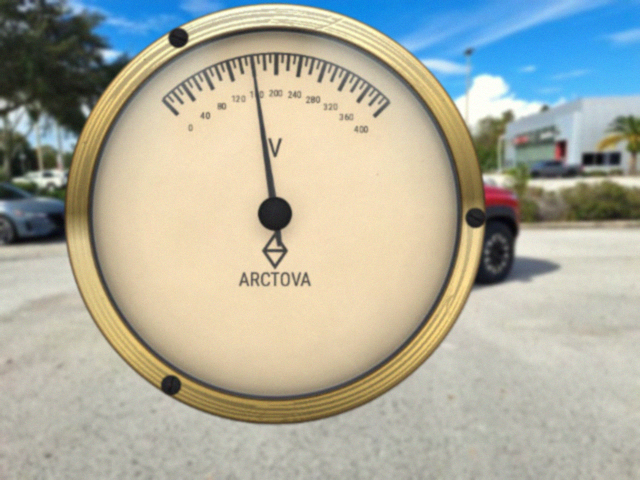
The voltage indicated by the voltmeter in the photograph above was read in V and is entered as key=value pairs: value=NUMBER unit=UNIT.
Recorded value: value=160 unit=V
